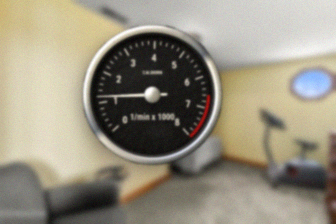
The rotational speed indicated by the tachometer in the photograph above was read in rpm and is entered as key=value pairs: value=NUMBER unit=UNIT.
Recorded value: value=1200 unit=rpm
